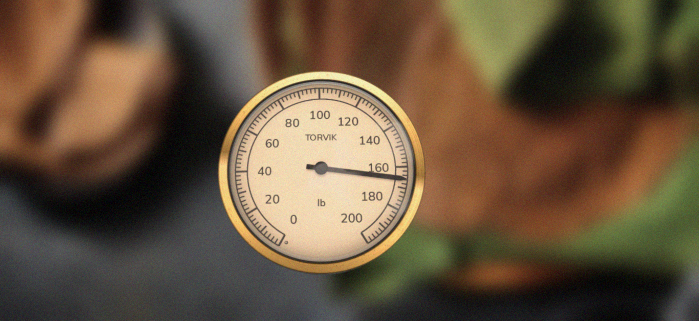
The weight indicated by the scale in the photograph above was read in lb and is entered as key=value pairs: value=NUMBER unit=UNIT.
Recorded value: value=166 unit=lb
